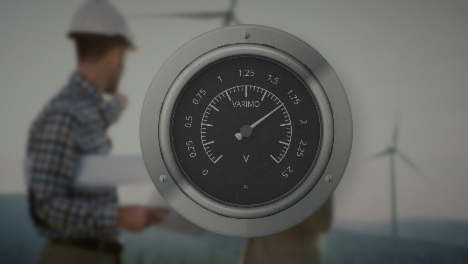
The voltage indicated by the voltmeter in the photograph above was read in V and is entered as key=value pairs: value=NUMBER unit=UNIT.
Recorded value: value=1.75 unit=V
